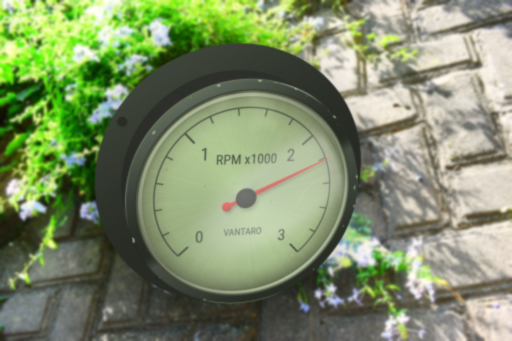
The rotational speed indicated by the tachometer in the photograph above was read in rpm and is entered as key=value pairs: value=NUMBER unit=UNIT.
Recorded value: value=2200 unit=rpm
